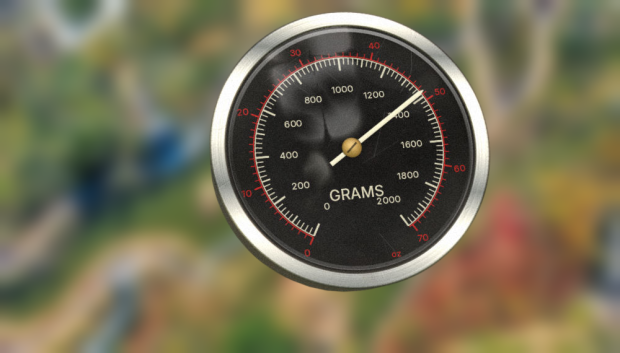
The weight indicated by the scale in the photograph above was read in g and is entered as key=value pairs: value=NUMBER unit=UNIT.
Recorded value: value=1380 unit=g
